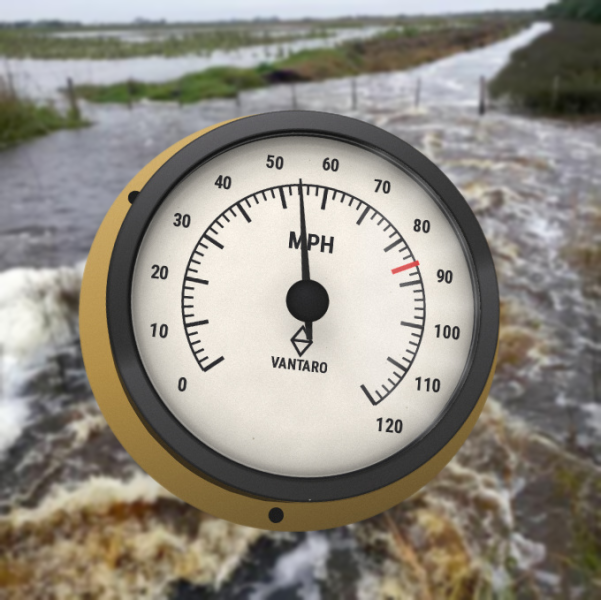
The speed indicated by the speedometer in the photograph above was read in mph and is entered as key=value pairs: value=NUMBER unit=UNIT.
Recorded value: value=54 unit=mph
